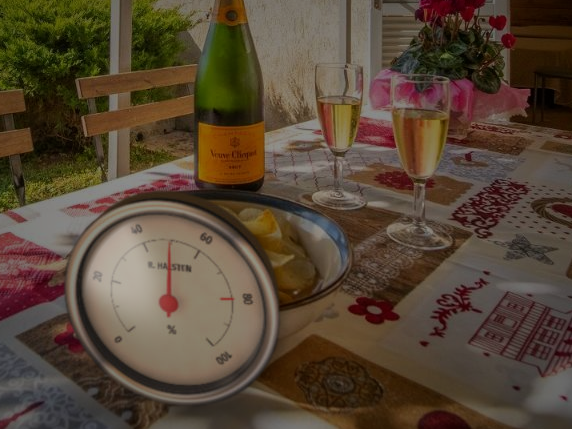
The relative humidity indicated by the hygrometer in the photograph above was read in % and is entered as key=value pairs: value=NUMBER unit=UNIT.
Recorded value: value=50 unit=%
